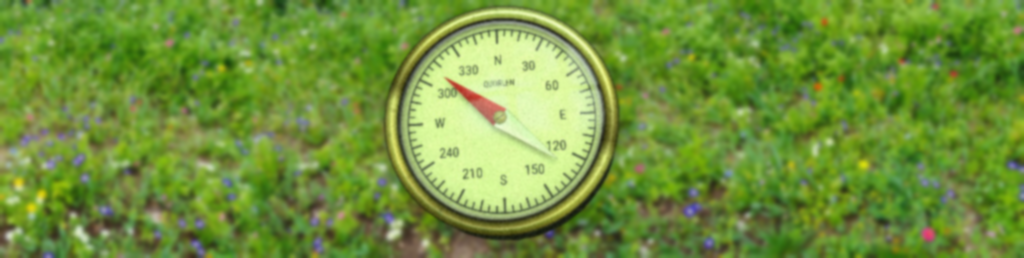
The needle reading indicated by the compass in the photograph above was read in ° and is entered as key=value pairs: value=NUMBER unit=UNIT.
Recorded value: value=310 unit=°
